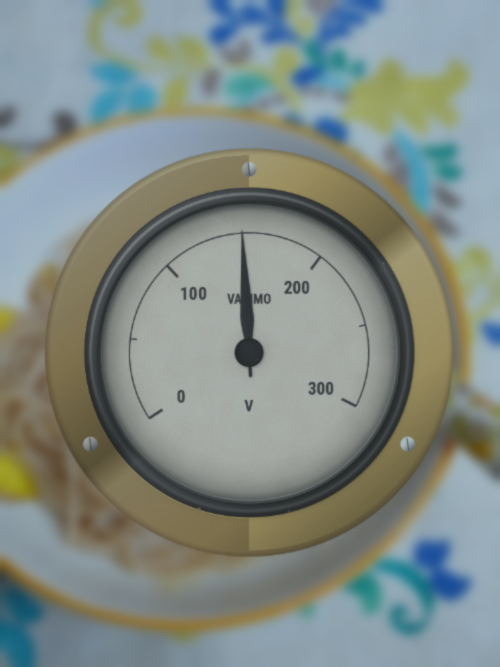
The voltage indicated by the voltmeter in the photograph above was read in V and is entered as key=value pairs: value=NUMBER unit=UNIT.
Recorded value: value=150 unit=V
